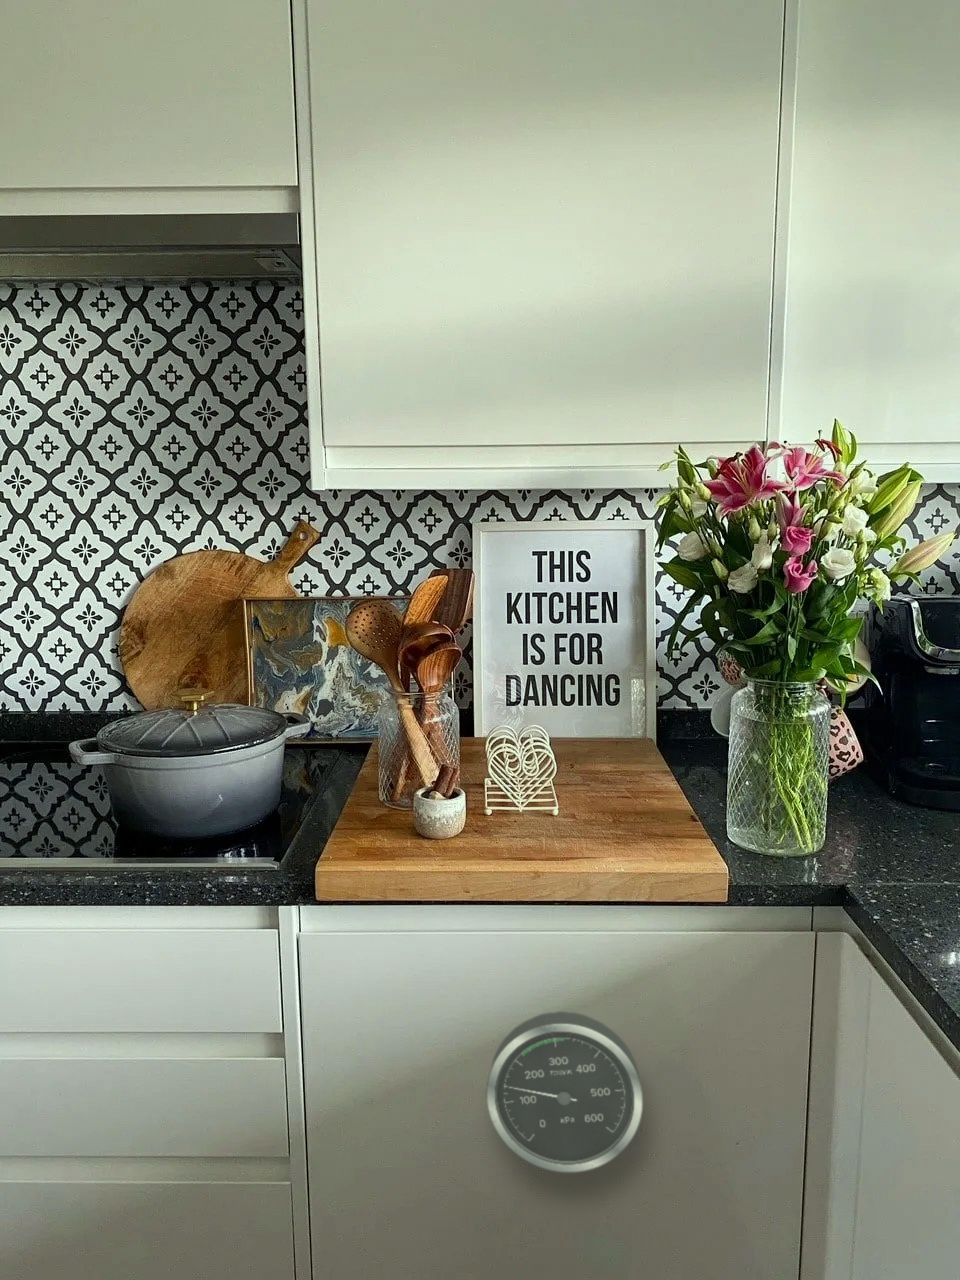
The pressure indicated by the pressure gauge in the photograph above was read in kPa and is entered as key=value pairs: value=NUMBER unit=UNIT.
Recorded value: value=140 unit=kPa
